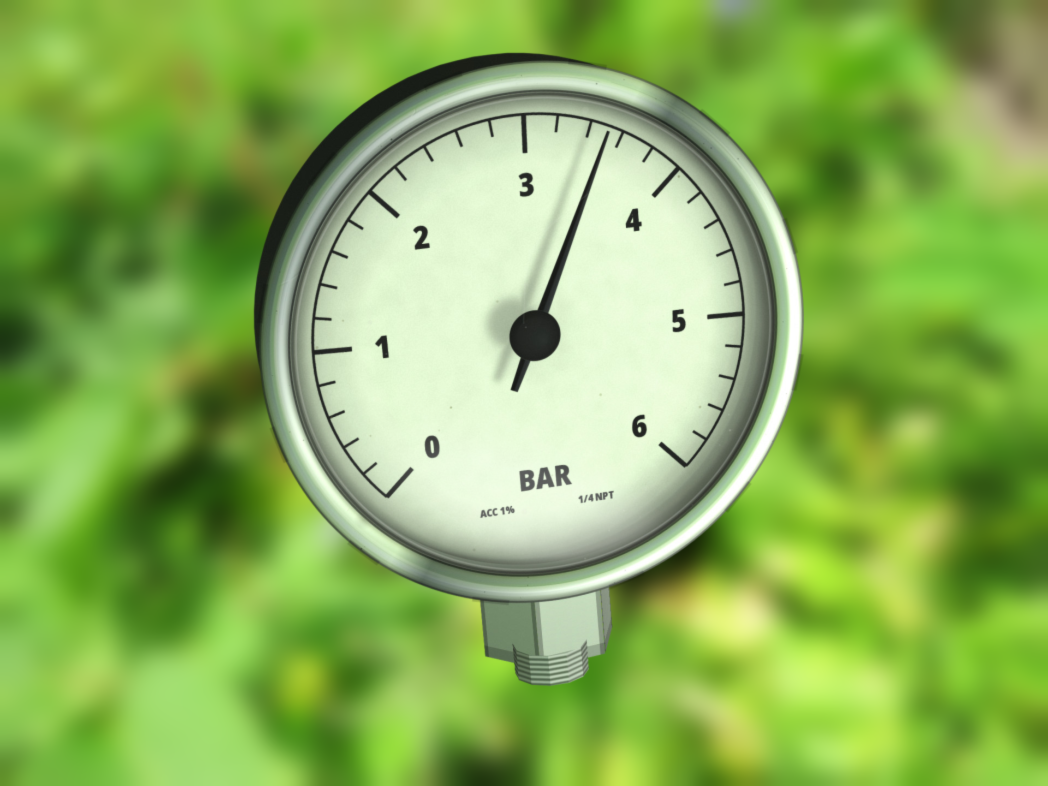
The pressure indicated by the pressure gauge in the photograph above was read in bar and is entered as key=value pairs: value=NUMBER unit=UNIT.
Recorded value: value=3.5 unit=bar
